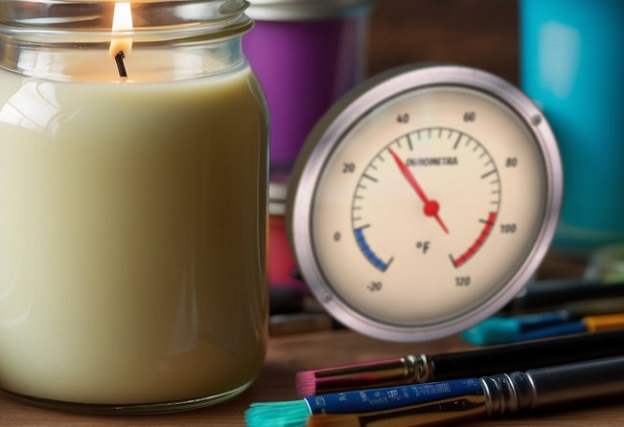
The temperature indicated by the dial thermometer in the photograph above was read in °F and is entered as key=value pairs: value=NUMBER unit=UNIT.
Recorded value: value=32 unit=°F
